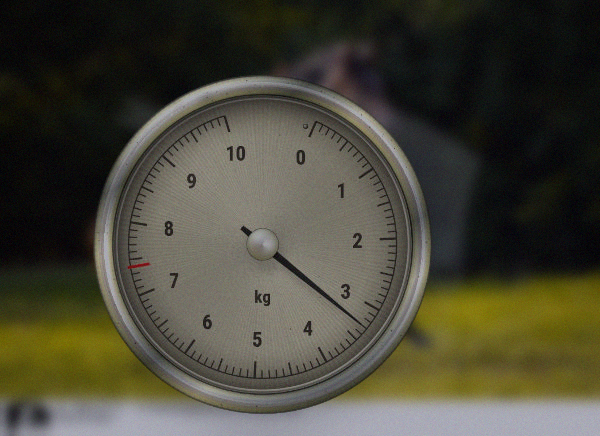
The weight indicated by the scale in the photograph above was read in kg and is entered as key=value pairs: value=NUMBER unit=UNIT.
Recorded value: value=3.3 unit=kg
